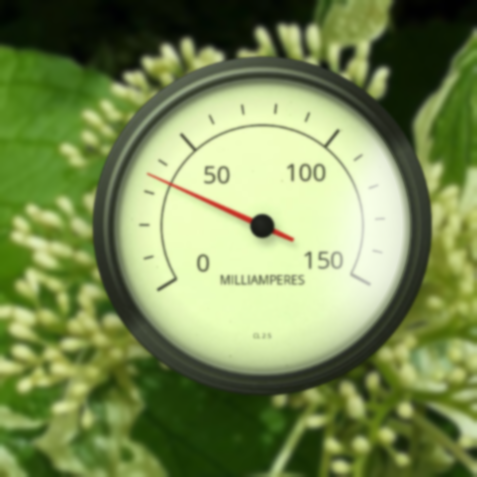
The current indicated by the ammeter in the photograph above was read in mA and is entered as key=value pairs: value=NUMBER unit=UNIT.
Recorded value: value=35 unit=mA
